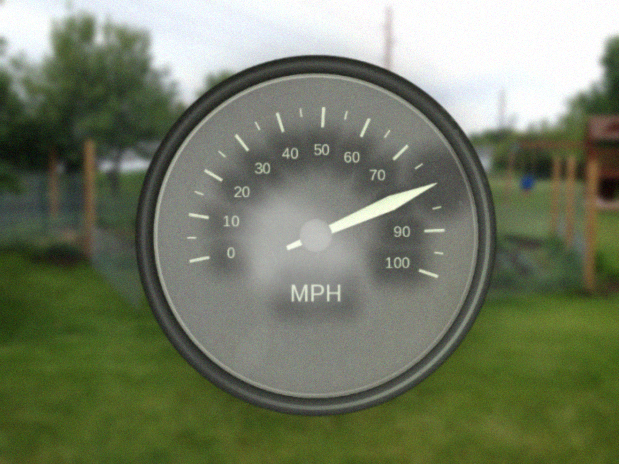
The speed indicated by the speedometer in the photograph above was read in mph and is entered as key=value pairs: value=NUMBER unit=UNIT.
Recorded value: value=80 unit=mph
